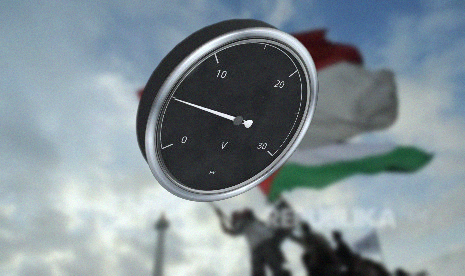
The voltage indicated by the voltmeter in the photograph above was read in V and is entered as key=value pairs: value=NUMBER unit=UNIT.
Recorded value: value=5 unit=V
